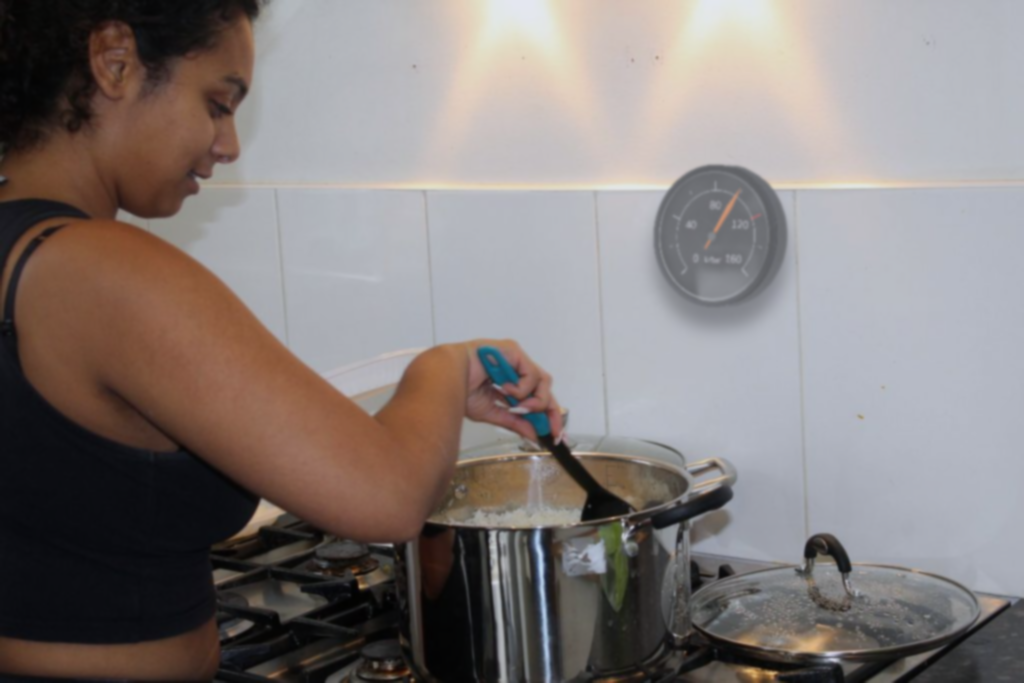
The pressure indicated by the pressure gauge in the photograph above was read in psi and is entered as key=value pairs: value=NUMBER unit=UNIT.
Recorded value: value=100 unit=psi
